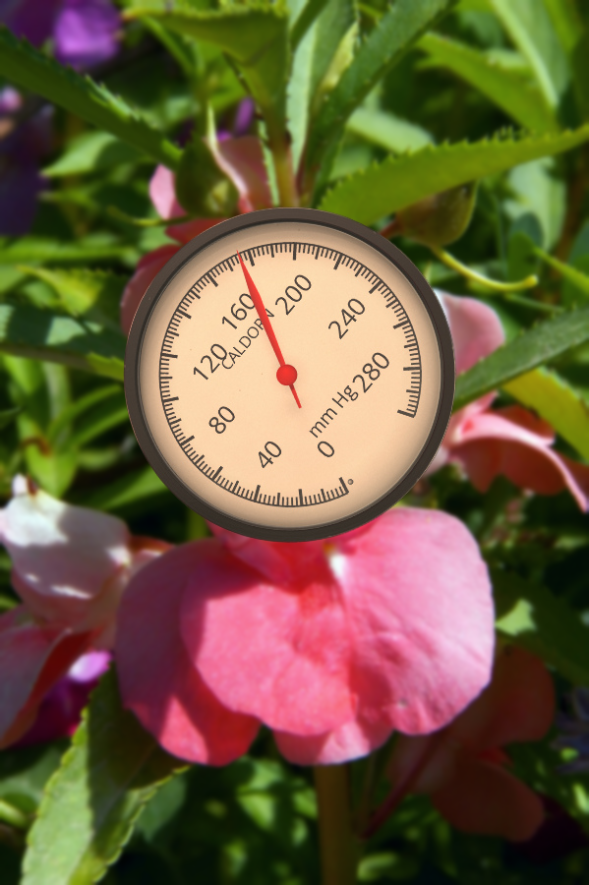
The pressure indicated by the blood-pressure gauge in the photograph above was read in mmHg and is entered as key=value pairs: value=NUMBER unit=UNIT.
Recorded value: value=176 unit=mmHg
